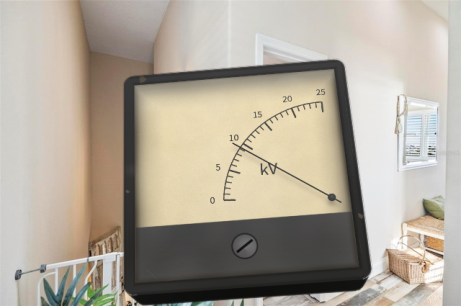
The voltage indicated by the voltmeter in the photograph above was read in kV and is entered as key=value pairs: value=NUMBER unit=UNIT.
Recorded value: value=9 unit=kV
